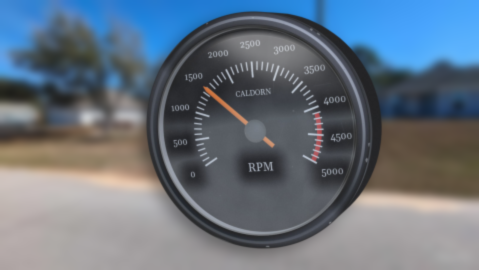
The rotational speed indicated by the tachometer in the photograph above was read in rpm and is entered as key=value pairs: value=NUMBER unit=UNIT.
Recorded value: value=1500 unit=rpm
